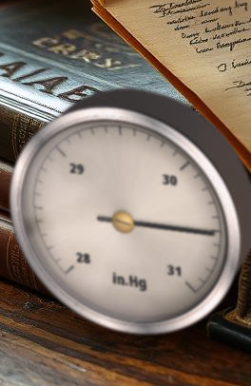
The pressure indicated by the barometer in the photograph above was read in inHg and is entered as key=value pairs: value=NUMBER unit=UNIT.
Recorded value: value=30.5 unit=inHg
